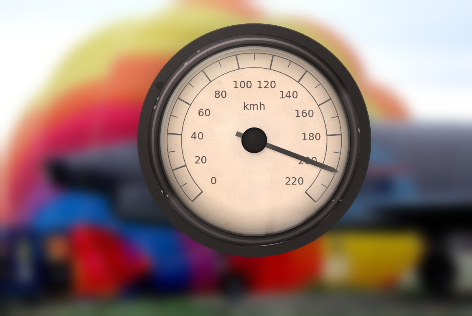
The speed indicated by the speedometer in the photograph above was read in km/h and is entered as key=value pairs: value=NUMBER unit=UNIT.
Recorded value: value=200 unit=km/h
